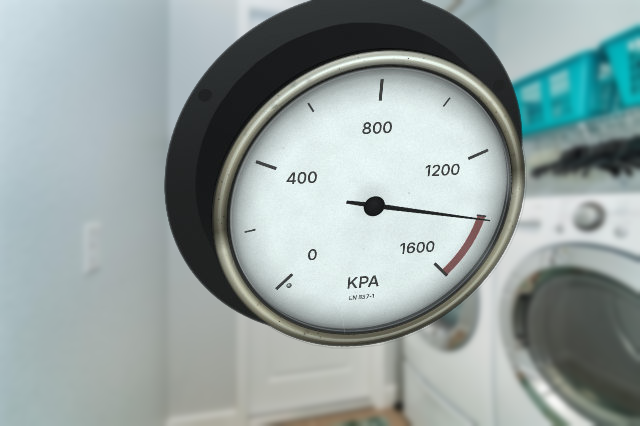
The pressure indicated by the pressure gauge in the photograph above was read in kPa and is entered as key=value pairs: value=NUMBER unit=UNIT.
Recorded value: value=1400 unit=kPa
